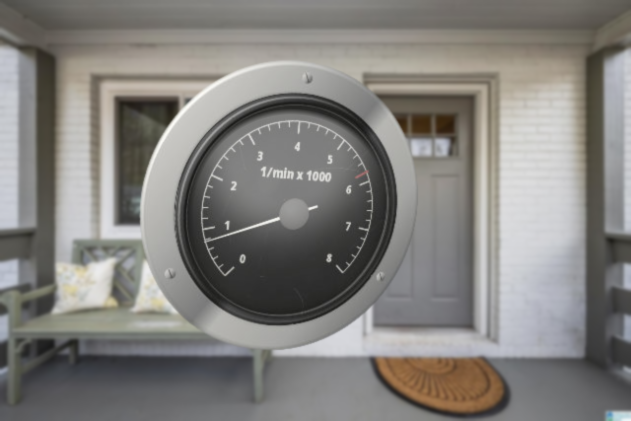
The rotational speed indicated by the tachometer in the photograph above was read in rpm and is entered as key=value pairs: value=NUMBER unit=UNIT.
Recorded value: value=800 unit=rpm
